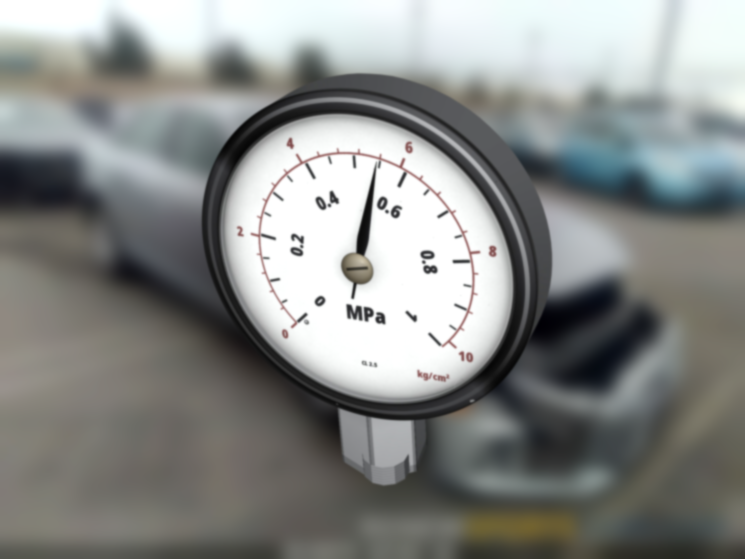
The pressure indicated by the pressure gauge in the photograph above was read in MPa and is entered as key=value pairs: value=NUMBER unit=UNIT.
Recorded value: value=0.55 unit=MPa
